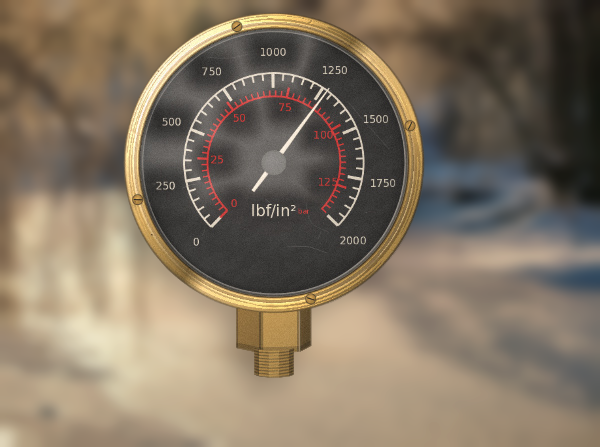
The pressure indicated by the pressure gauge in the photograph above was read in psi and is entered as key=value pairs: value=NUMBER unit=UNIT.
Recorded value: value=1275 unit=psi
